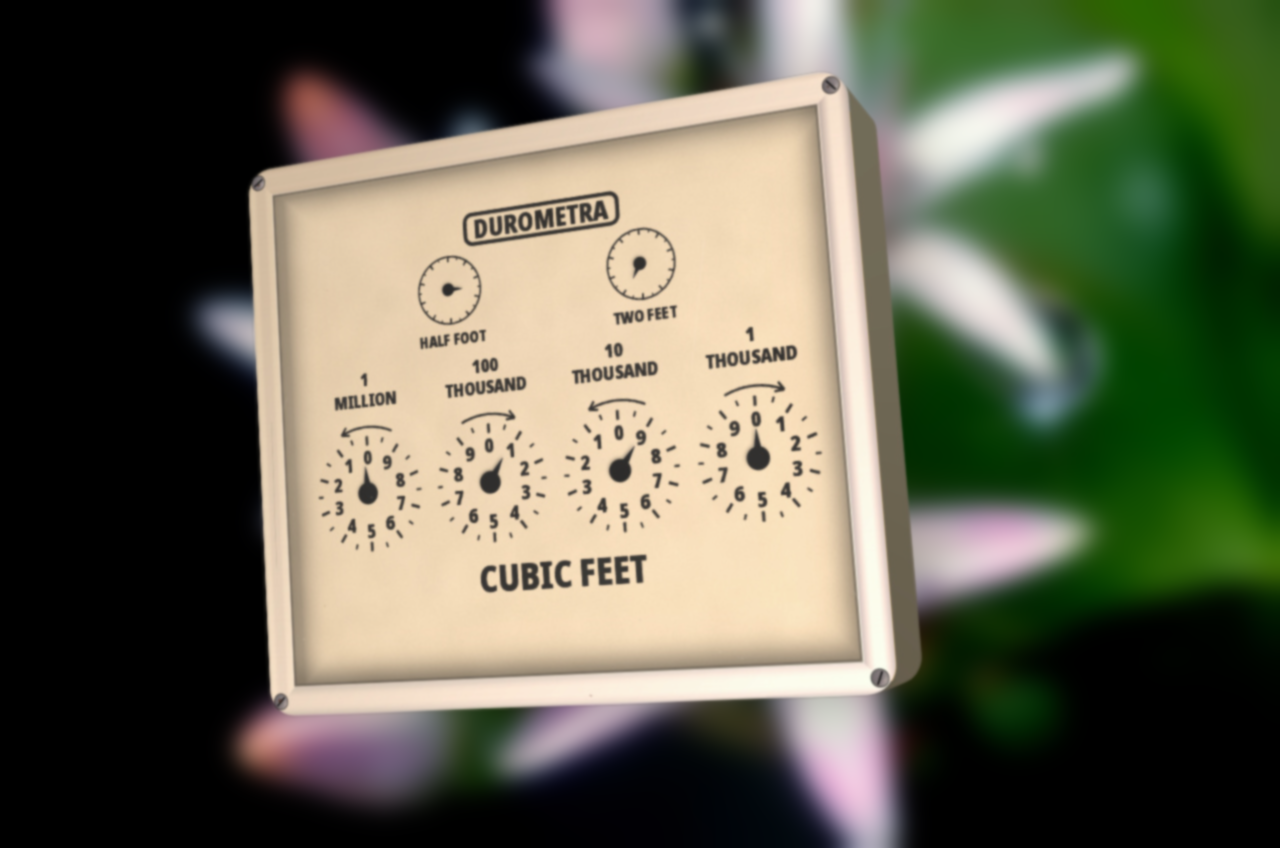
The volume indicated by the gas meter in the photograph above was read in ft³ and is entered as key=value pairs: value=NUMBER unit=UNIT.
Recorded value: value=9000 unit=ft³
